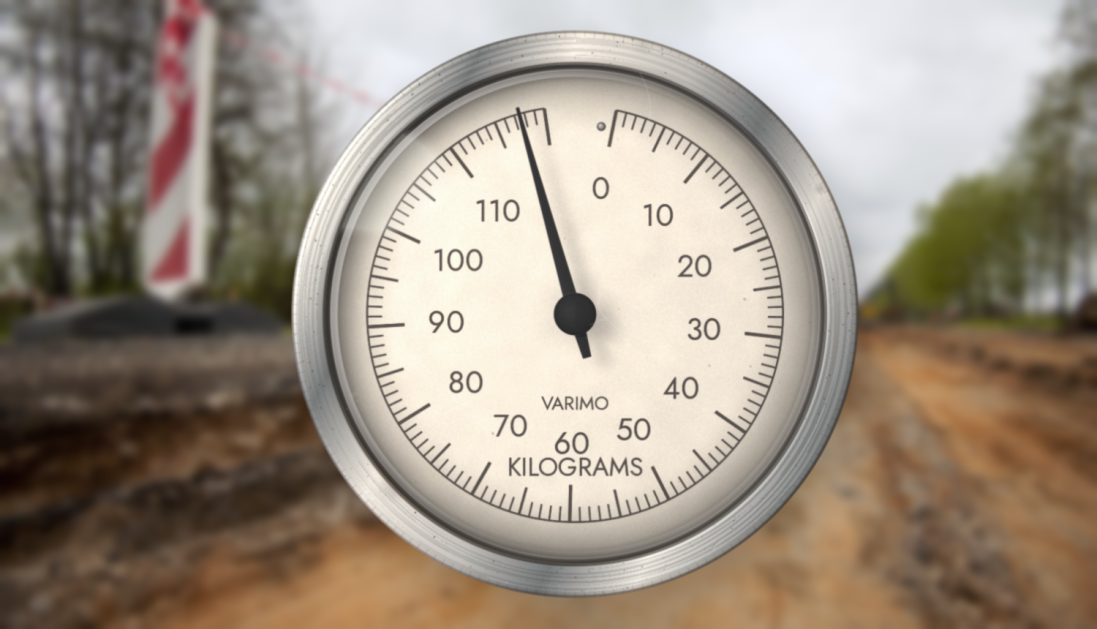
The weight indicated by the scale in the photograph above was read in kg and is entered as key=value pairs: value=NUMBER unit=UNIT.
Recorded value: value=117.5 unit=kg
